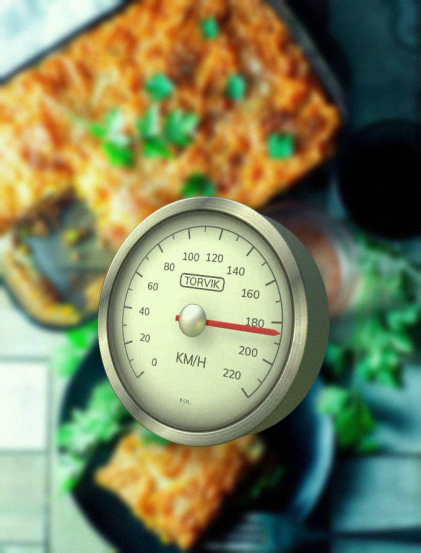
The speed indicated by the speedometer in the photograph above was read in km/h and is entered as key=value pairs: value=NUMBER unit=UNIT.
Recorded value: value=185 unit=km/h
